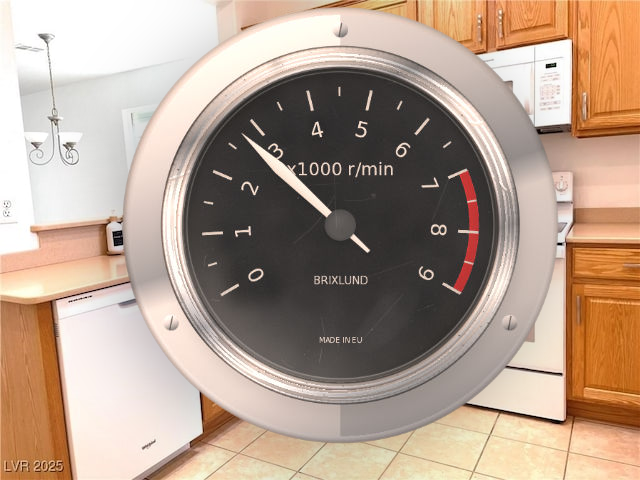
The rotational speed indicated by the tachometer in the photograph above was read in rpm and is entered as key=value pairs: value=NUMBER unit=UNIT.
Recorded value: value=2750 unit=rpm
